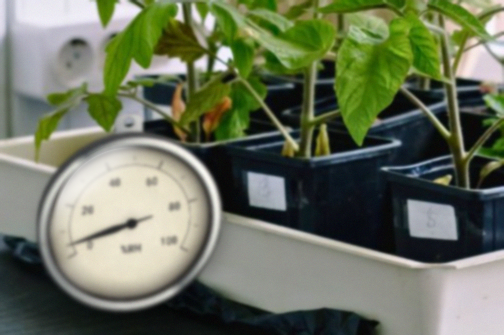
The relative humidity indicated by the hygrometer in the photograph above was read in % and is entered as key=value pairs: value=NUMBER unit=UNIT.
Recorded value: value=5 unit=%
